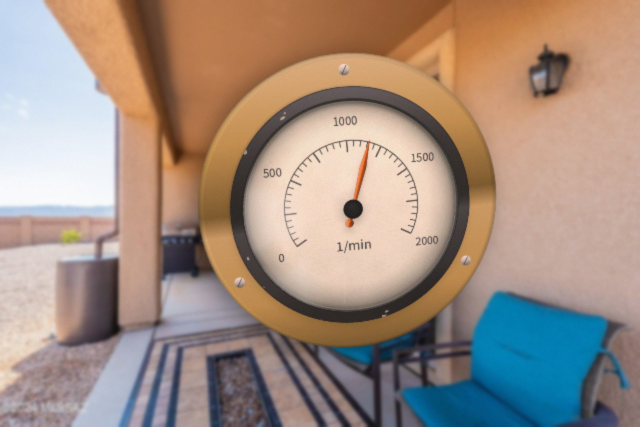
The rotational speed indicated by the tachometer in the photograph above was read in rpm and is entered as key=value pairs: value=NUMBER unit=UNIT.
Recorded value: value=1150 unit=rpm
